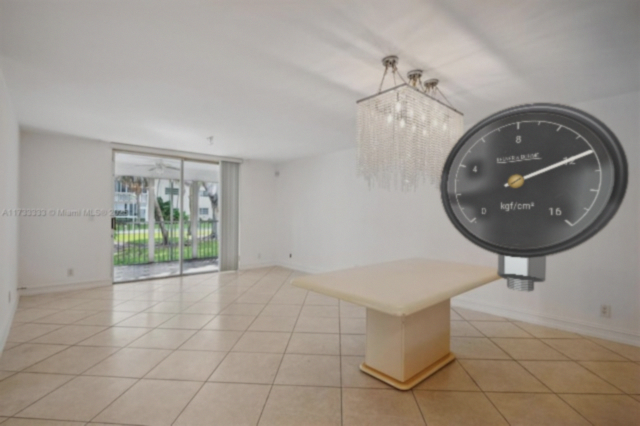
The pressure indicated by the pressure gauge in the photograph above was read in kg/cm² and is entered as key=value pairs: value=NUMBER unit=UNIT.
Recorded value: value=12 unit=kg/cm²
